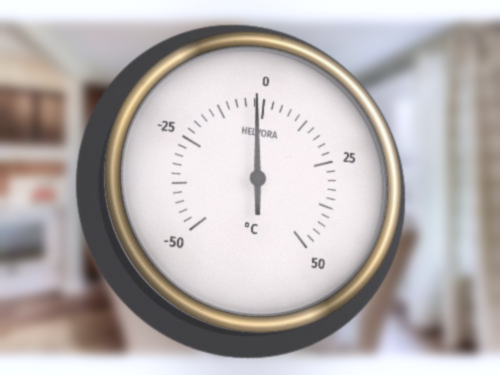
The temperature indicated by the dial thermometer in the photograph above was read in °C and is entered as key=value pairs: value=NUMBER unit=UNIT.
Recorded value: value=-2.5 unit=°C
